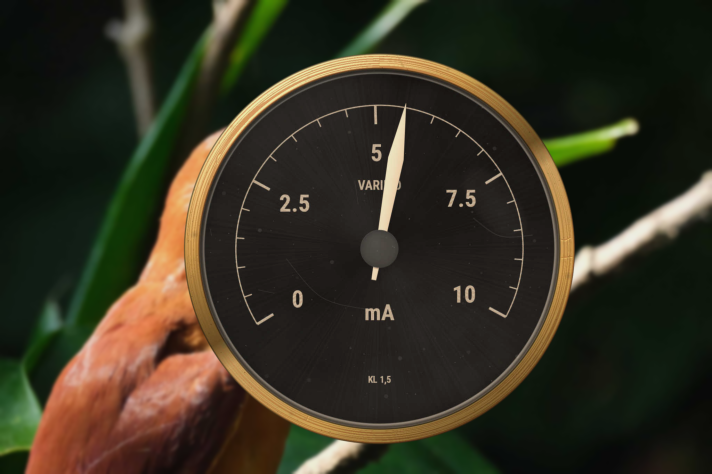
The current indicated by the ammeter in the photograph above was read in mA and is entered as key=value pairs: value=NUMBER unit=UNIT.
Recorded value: value=5.5 unit=mA
